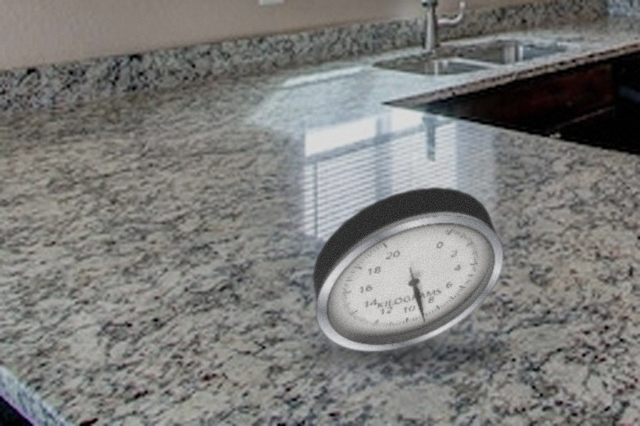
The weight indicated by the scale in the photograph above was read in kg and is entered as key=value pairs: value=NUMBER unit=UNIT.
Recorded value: value=9 unit=kg
